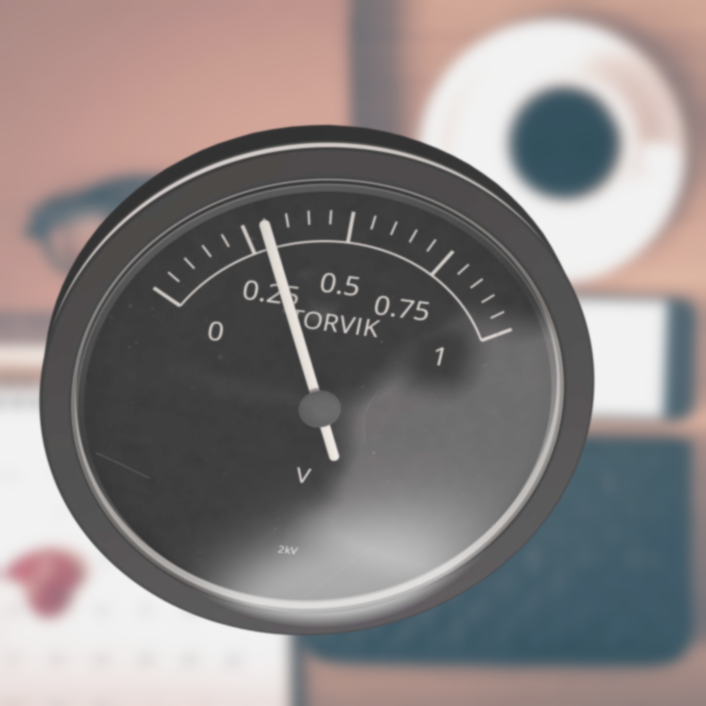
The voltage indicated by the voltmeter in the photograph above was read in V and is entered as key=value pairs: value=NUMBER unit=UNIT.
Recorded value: value=0.3 unit=V
